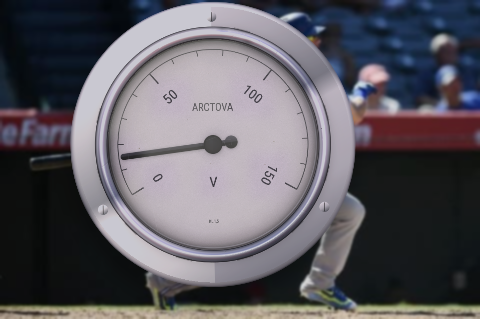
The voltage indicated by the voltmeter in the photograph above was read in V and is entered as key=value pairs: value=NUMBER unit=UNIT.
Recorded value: value=15 unit=V
